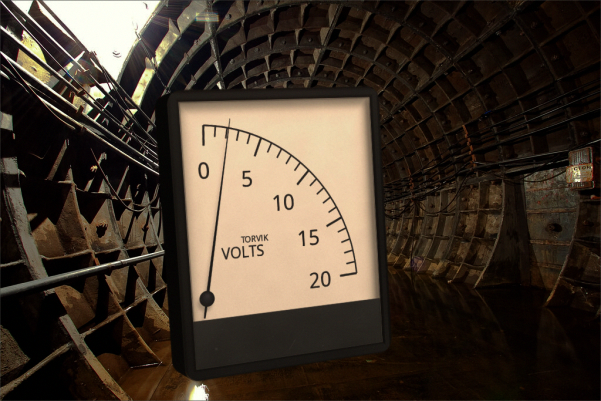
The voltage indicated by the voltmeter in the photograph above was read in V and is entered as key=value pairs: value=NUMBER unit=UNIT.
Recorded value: value=2 unit=V
